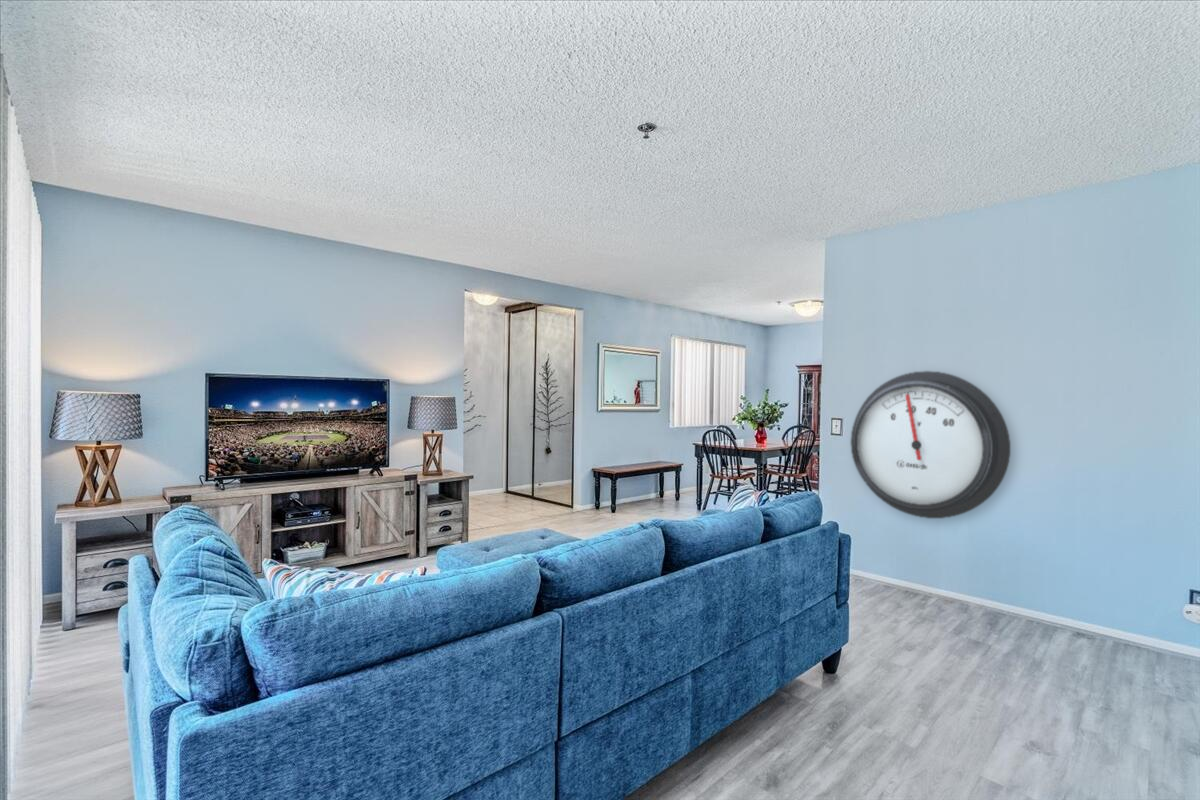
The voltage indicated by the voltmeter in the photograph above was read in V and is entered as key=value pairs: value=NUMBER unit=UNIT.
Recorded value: value=20 unit=V
